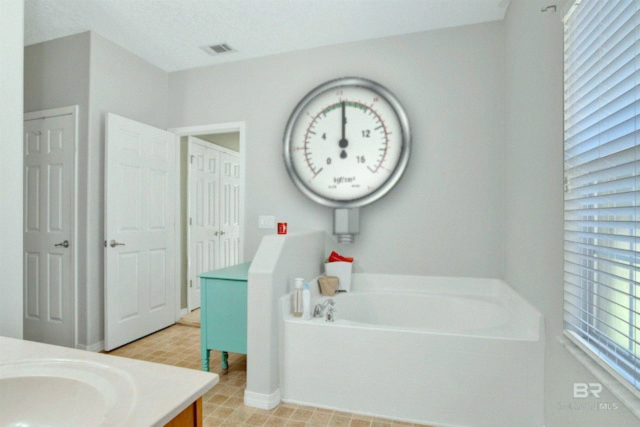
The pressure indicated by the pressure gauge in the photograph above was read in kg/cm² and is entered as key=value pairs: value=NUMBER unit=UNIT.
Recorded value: value=8 unit=kg/cm²
